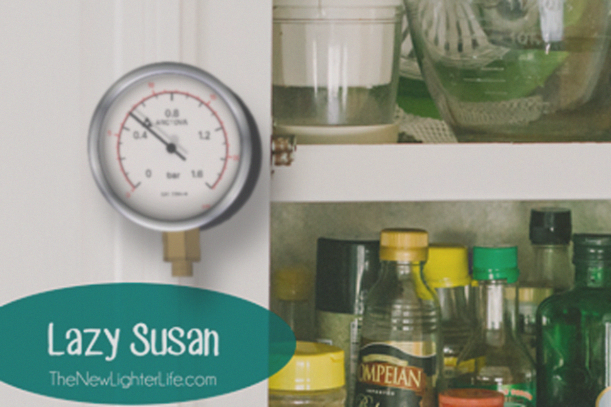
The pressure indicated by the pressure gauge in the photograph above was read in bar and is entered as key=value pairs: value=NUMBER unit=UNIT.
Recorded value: value=0.5 unit=bar
